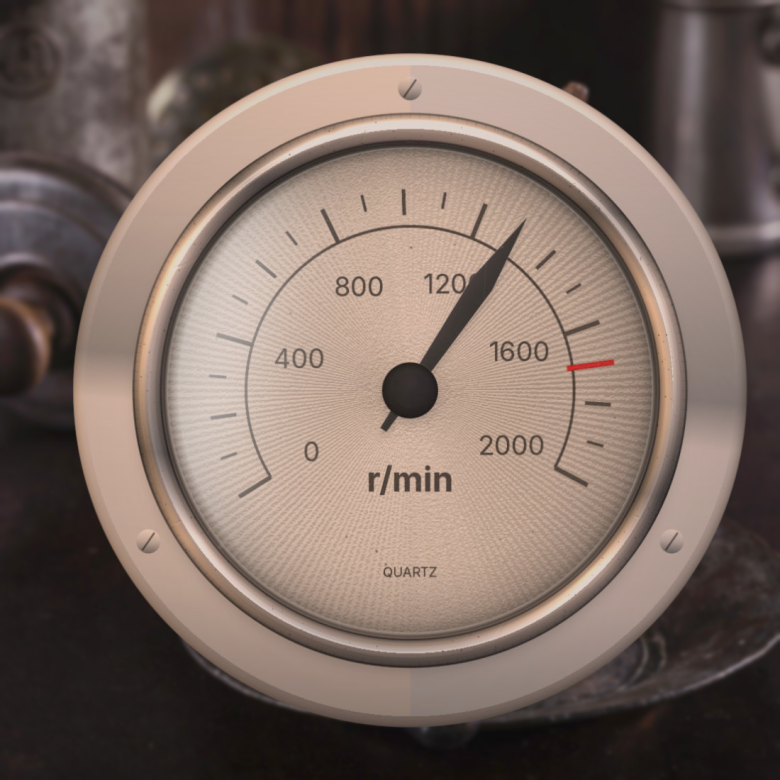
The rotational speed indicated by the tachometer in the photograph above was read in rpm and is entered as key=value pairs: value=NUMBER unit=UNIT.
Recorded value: value=1300 unit=rpm
